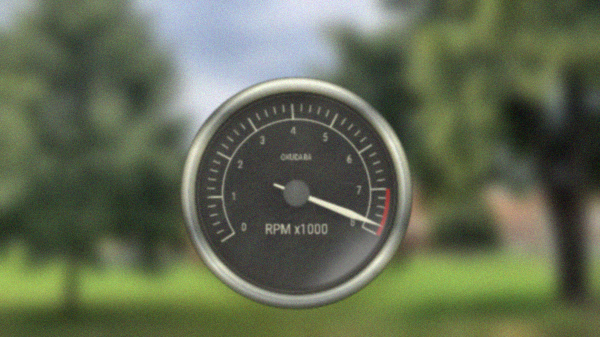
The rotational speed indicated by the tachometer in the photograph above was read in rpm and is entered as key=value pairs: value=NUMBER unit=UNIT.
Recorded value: value=7800 unit=rpm
